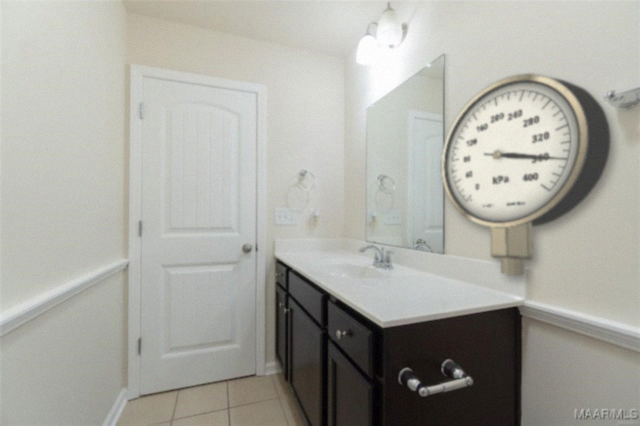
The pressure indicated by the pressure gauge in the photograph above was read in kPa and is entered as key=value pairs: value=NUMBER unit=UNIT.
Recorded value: value=360 unit=kPa
